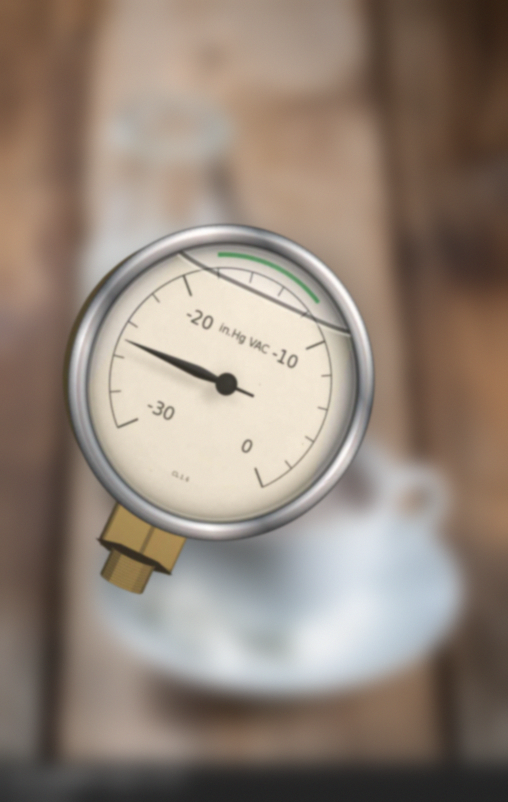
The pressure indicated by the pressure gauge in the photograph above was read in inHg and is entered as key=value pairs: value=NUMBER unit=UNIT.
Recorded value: value=-25 unit=inHg
